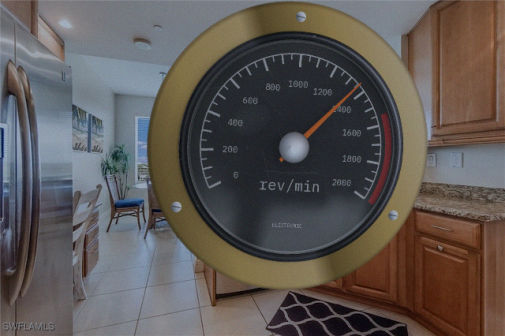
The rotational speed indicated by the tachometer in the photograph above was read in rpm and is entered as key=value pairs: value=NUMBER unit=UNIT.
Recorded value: value=1350 unit=rpm
